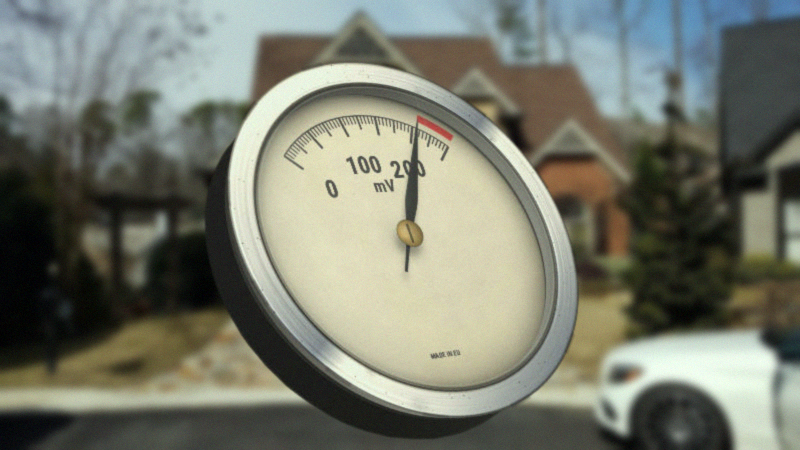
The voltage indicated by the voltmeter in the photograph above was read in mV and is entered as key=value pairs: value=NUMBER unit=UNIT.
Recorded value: value=200 unit=mV
